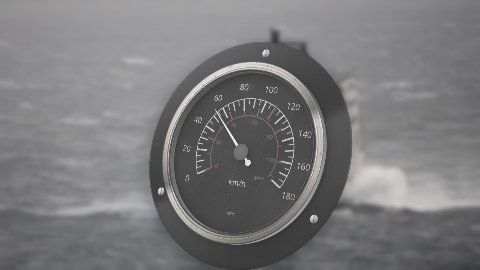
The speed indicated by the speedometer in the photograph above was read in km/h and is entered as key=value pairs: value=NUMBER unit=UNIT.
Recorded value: value=55 unit=km/h
